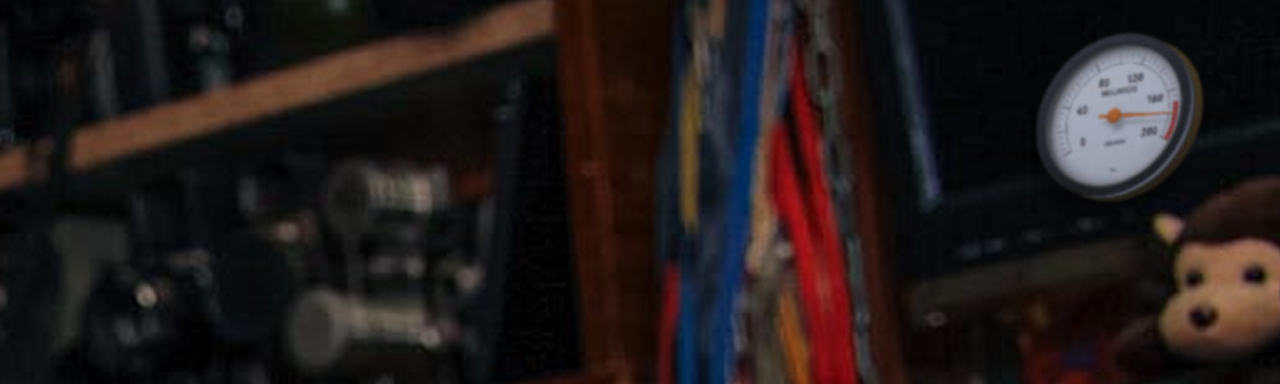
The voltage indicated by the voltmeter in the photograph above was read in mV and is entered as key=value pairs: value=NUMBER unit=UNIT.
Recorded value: value=180 unit=mV
